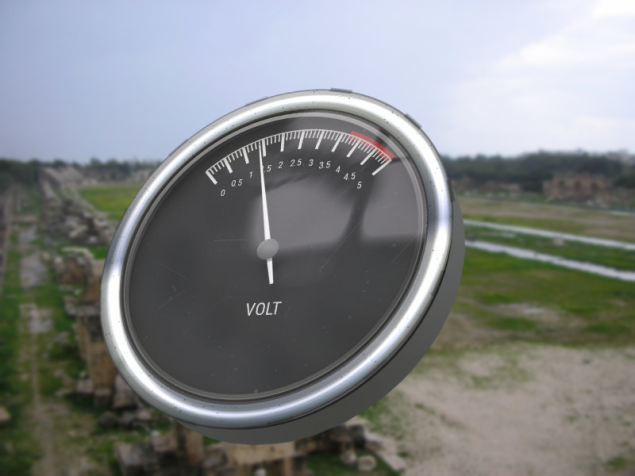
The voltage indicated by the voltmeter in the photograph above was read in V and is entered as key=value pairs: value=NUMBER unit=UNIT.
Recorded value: value=1.5 unit=V
